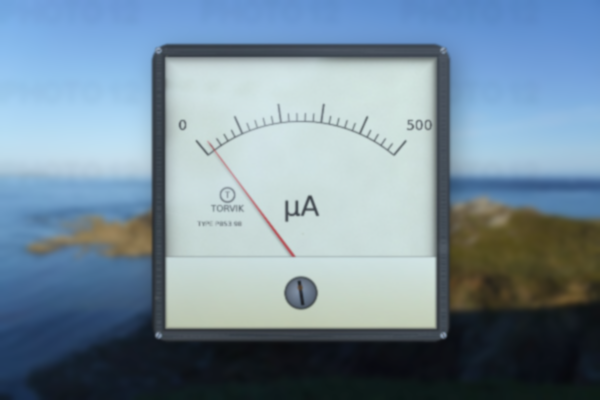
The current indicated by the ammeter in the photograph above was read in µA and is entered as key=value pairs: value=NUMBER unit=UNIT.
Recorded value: value=20 unit=µA
